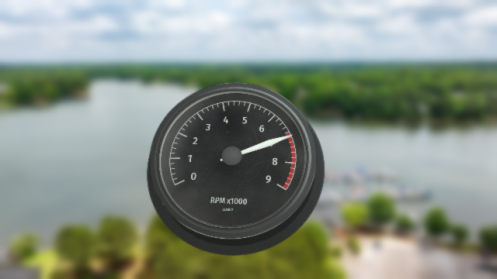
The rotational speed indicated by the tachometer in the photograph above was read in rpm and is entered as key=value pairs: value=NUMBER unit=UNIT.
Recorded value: value=7000 unit=rpm
